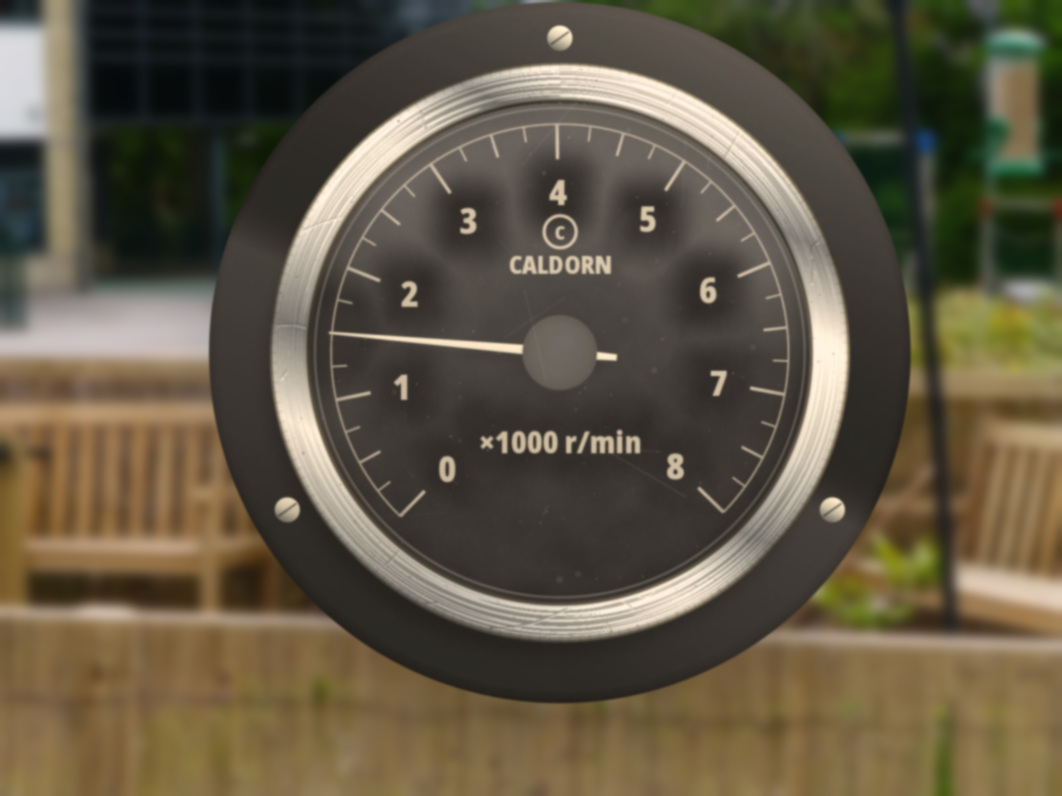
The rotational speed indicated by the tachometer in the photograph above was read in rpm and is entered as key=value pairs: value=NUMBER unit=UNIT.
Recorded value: value=1500 unit=rpm
